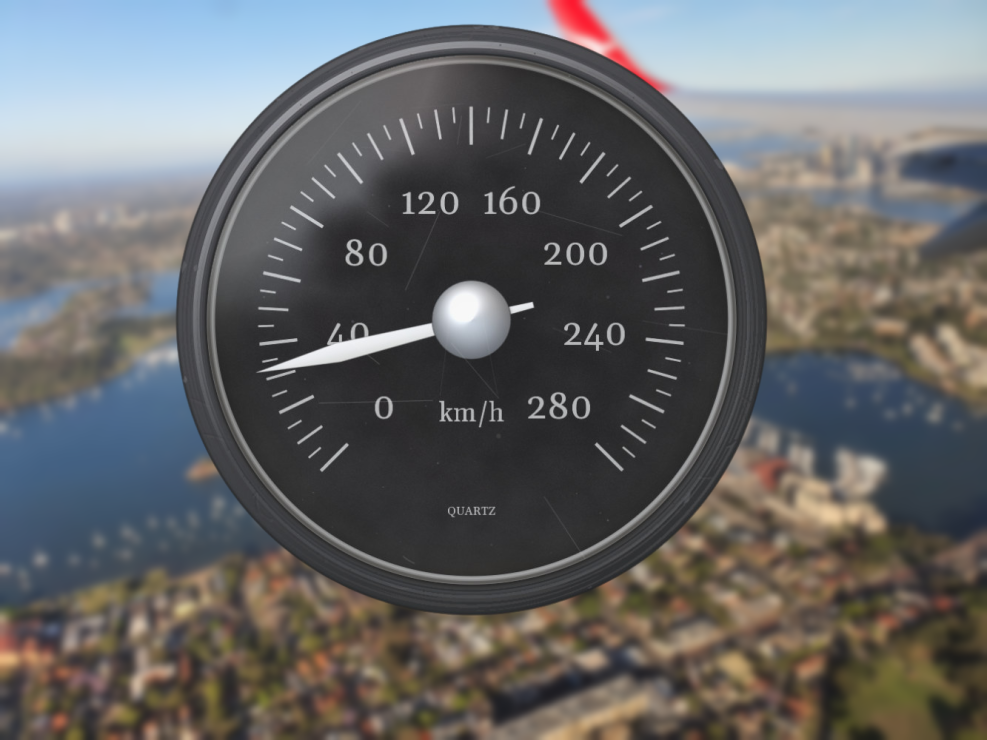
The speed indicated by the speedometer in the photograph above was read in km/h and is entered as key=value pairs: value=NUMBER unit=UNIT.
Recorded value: value=32.5 unit=km/h
